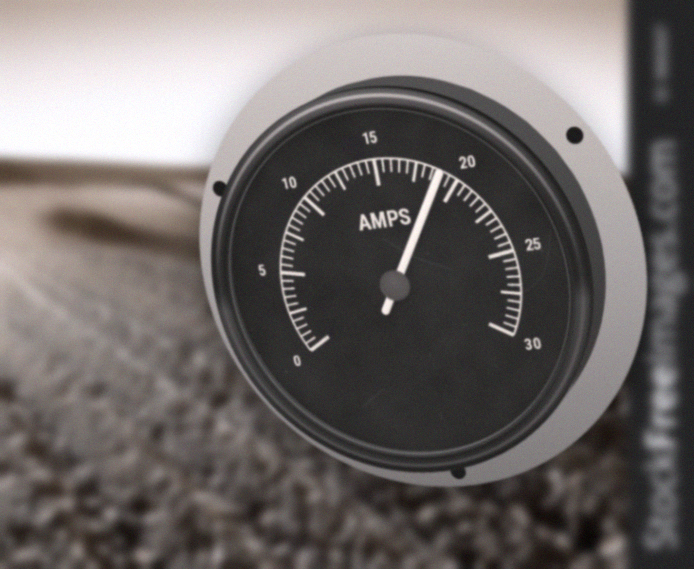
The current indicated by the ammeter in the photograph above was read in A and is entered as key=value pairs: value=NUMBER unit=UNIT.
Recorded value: value=19 unit=A
